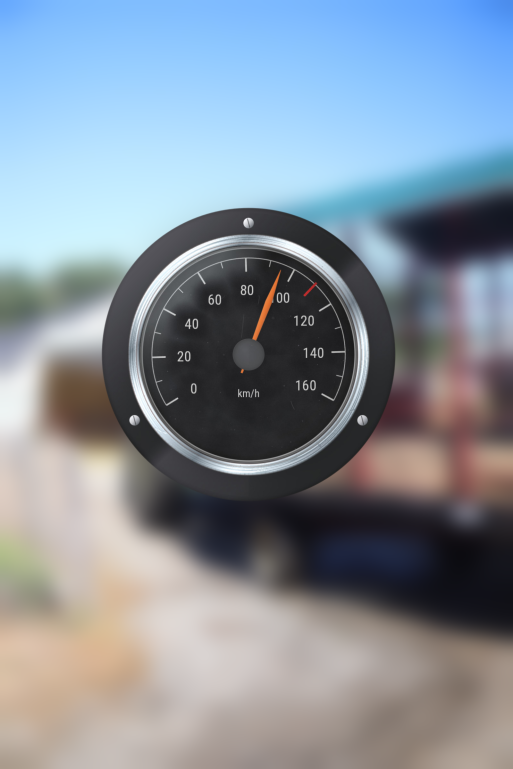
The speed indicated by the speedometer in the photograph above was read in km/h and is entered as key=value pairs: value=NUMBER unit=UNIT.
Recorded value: value=95 unit=km/h
